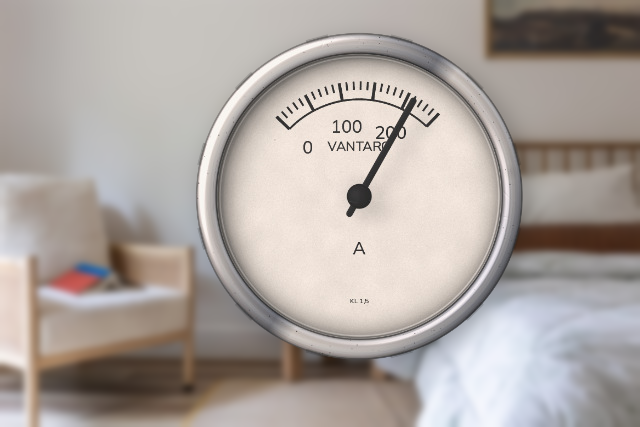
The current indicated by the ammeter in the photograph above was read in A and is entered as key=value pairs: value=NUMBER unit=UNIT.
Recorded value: value=210 unit=A
